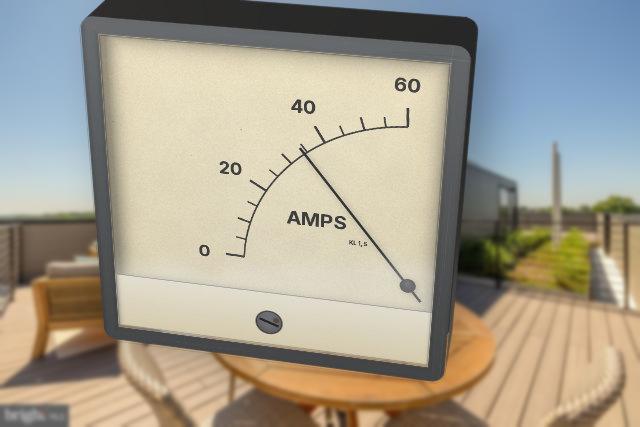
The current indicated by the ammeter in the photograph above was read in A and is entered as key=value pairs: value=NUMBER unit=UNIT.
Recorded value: value=35 unit=A
